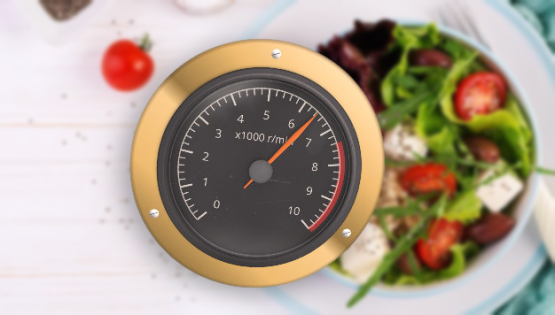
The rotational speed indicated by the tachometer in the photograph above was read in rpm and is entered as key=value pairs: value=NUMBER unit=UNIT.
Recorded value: value=6400 unit=rpm
